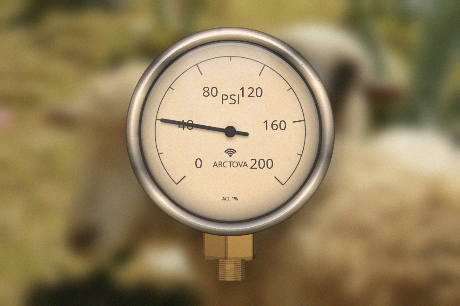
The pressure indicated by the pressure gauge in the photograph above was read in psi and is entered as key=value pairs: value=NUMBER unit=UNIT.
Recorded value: value=40 unit=psi
